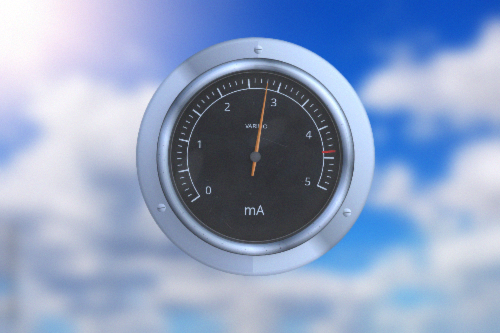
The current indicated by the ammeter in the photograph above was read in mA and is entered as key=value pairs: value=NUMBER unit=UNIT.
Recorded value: value=2.8 unit=mA
